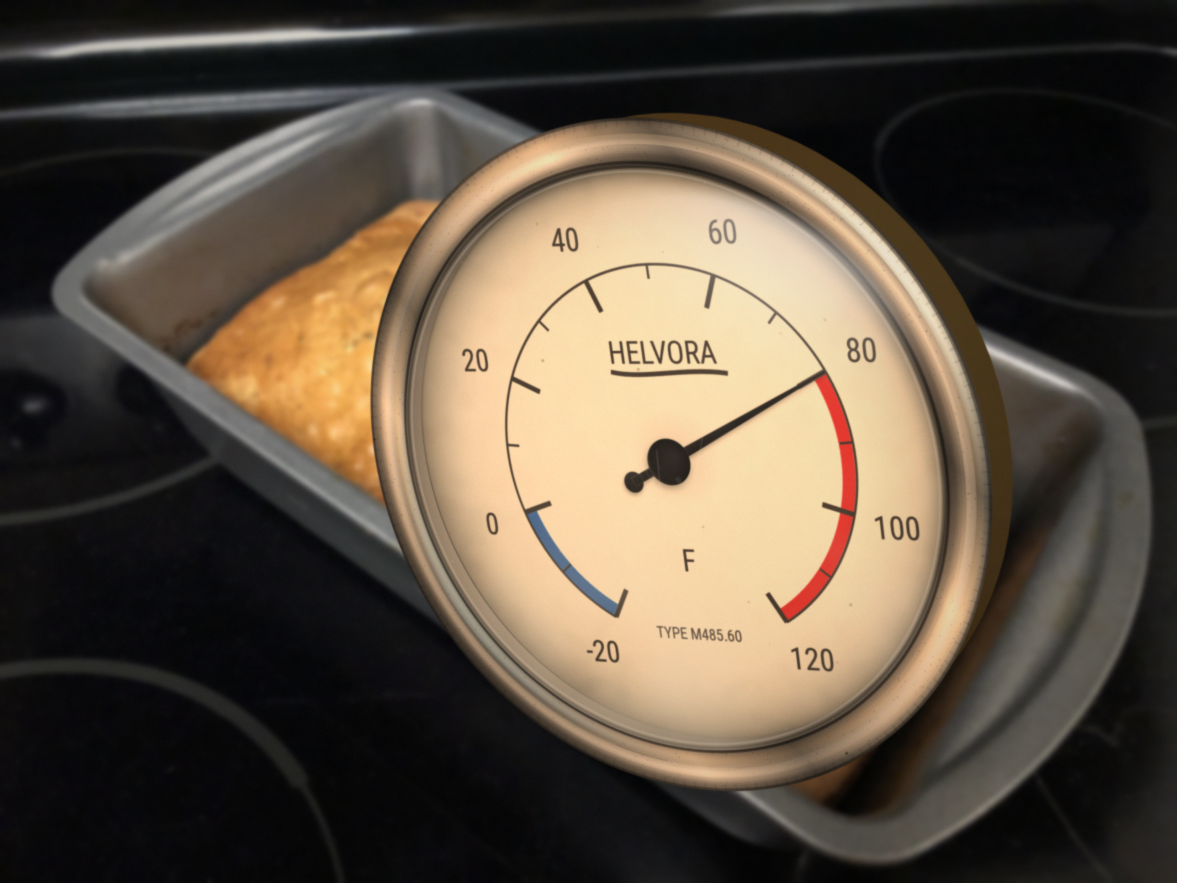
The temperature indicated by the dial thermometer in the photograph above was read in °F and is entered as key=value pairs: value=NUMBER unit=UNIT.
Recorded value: value=80 unit=°F
